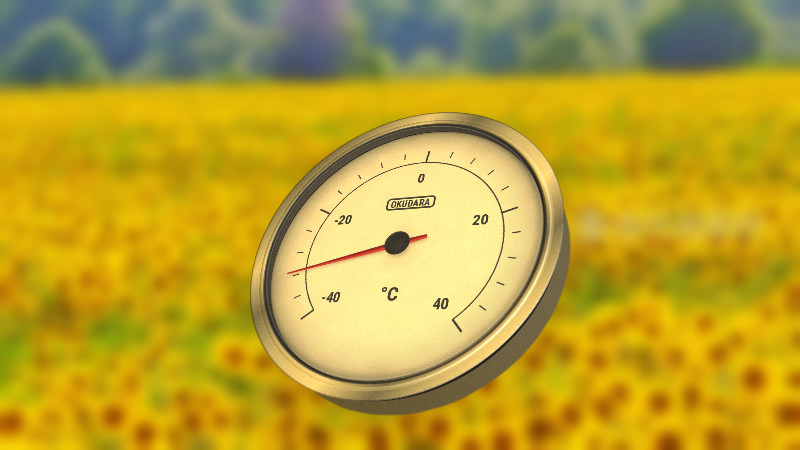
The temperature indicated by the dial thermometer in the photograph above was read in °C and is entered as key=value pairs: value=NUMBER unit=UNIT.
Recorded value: value=-32 unit=°C
